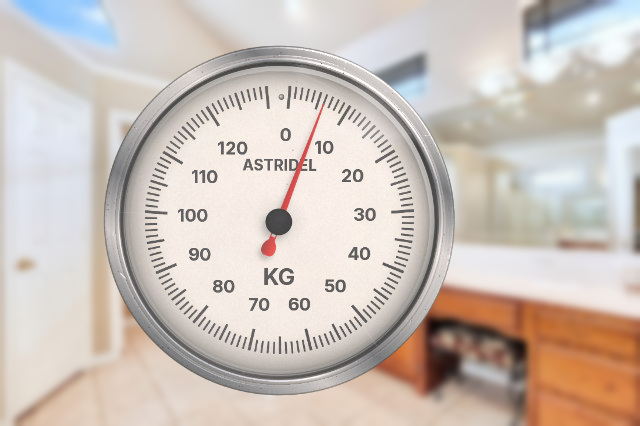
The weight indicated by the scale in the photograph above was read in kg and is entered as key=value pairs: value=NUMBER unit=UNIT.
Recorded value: value=6 unit=kg
